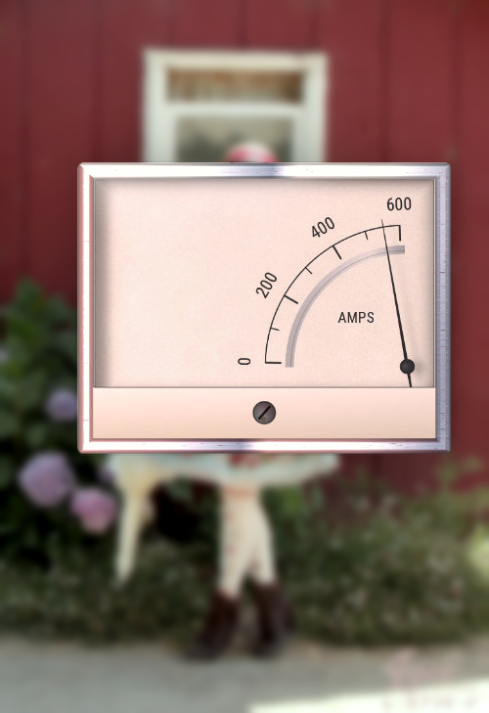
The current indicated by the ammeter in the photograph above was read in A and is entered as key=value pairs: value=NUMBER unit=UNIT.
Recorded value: value=550 unit=A
